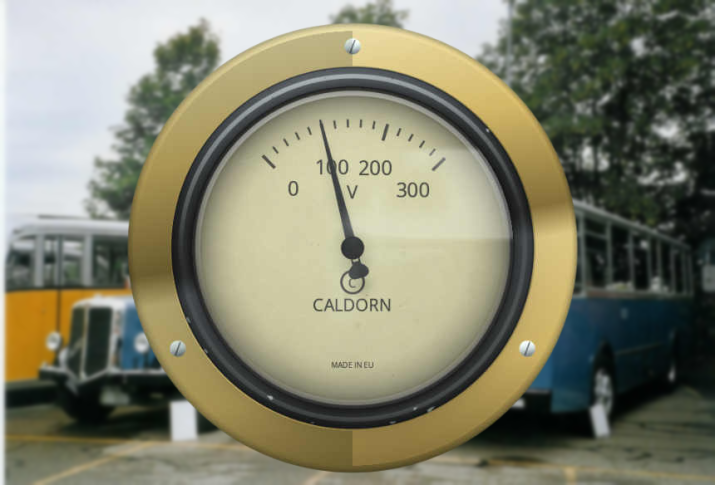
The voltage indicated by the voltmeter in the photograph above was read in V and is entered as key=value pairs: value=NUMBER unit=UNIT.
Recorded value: value=100 unit=V
